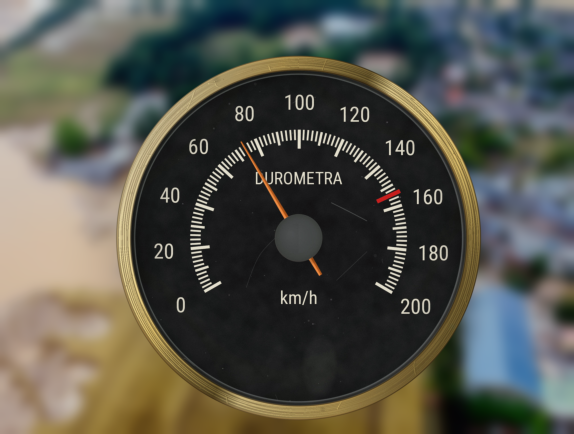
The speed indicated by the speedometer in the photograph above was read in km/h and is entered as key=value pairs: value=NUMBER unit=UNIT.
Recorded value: value=74 unit=km/h
